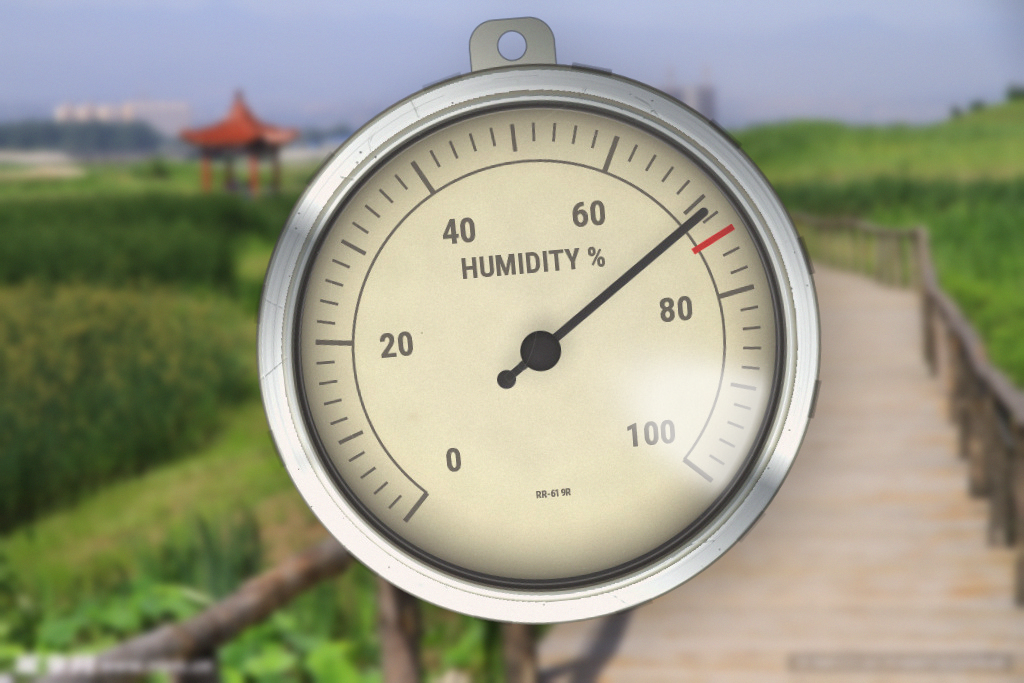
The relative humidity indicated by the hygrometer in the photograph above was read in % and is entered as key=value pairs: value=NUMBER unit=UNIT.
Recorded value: value=71 unit=%
